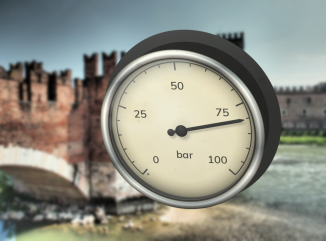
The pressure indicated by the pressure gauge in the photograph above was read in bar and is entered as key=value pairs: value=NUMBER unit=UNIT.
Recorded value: value=80 unit=bar
